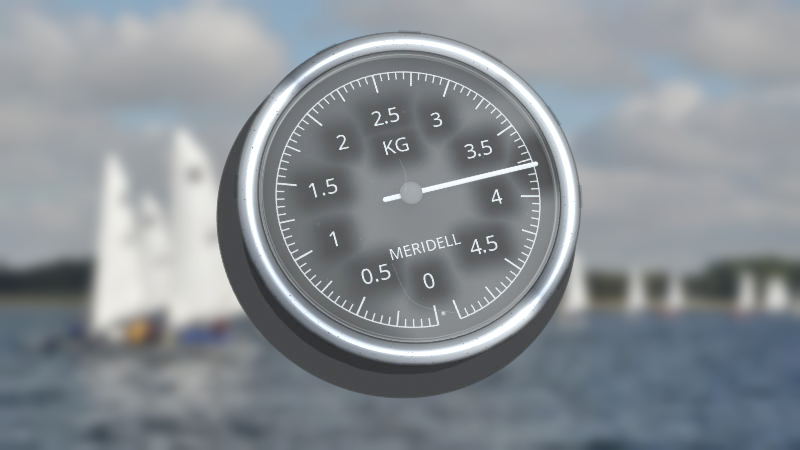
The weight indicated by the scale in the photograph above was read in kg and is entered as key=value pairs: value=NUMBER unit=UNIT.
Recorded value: value=3.8 unit=kg
